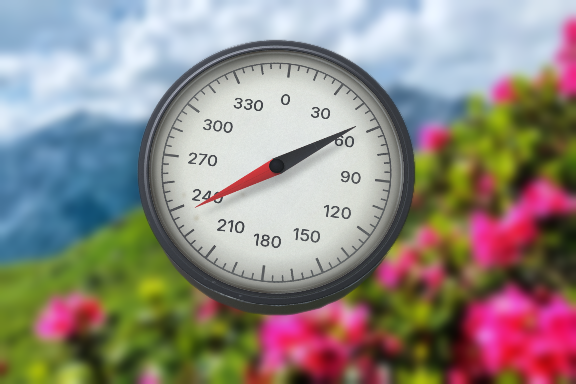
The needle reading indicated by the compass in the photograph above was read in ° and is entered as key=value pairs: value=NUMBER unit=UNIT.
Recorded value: value=235 unit=°
